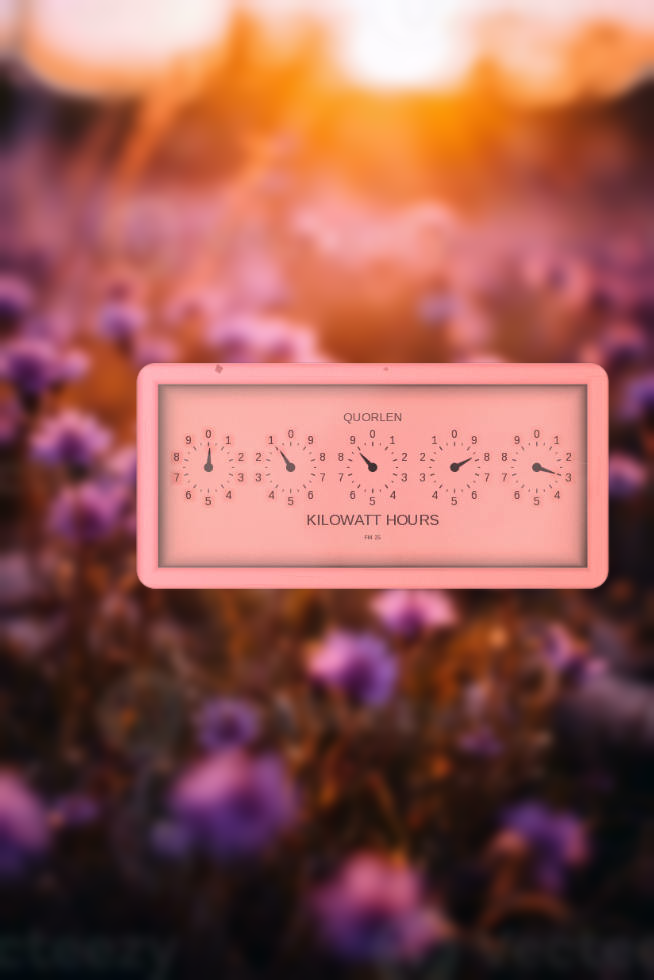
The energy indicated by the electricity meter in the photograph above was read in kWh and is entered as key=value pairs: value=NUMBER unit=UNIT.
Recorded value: value=883 unit=kWh
